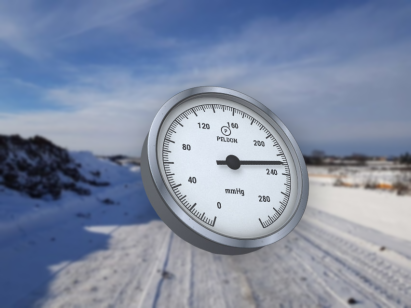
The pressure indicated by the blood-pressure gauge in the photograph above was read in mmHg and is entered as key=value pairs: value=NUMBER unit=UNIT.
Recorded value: value=230 unit=mmHg
